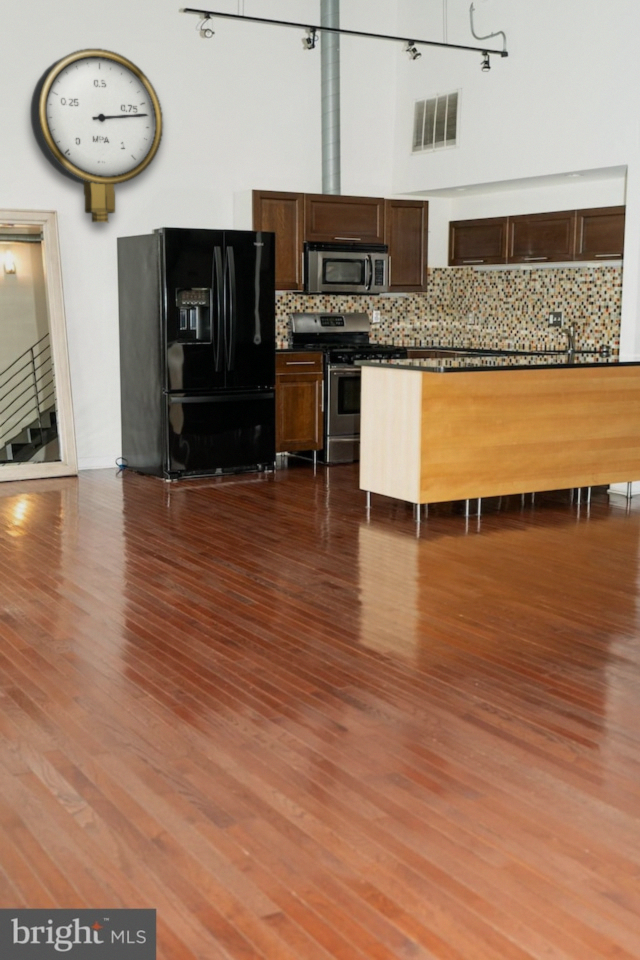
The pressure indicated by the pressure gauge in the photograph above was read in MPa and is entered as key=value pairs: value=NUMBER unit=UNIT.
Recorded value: value=0.8 unit=MPa
